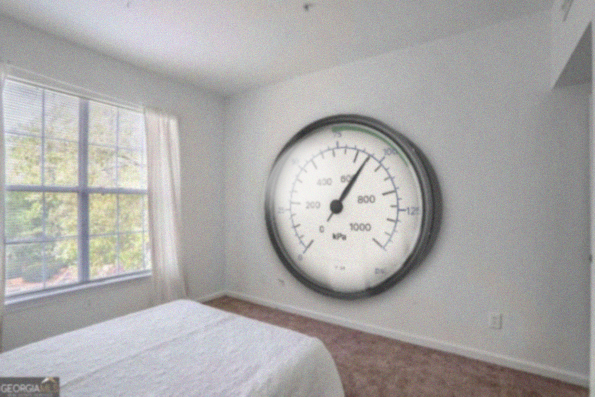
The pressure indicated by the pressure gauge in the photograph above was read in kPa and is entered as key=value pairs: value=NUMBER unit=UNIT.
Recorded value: value=650 unit=kPa
